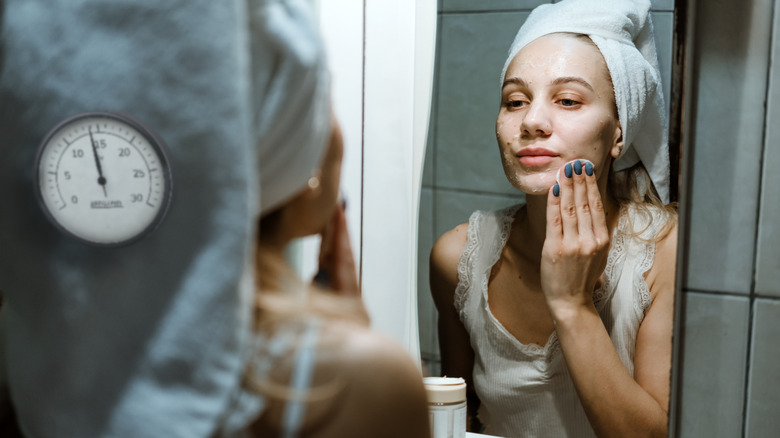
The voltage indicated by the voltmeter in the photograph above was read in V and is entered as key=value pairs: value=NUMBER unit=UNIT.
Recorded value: value=14 unit=V
